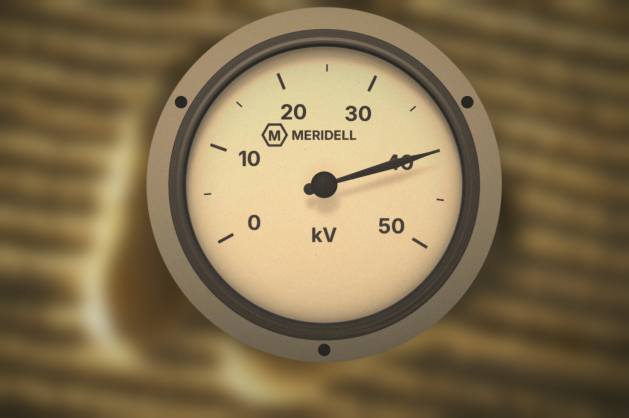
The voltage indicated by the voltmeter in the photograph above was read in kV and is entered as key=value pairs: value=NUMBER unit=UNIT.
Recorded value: value=40 unit=kV
